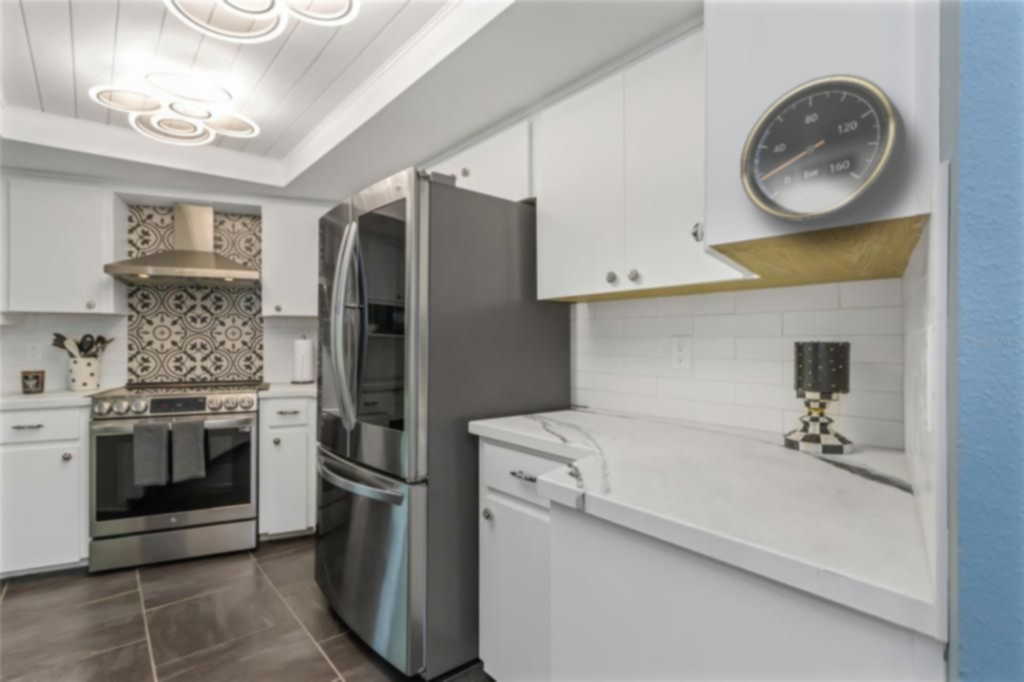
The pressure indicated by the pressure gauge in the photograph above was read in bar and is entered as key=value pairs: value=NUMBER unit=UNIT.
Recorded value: value=15 unit=bar
